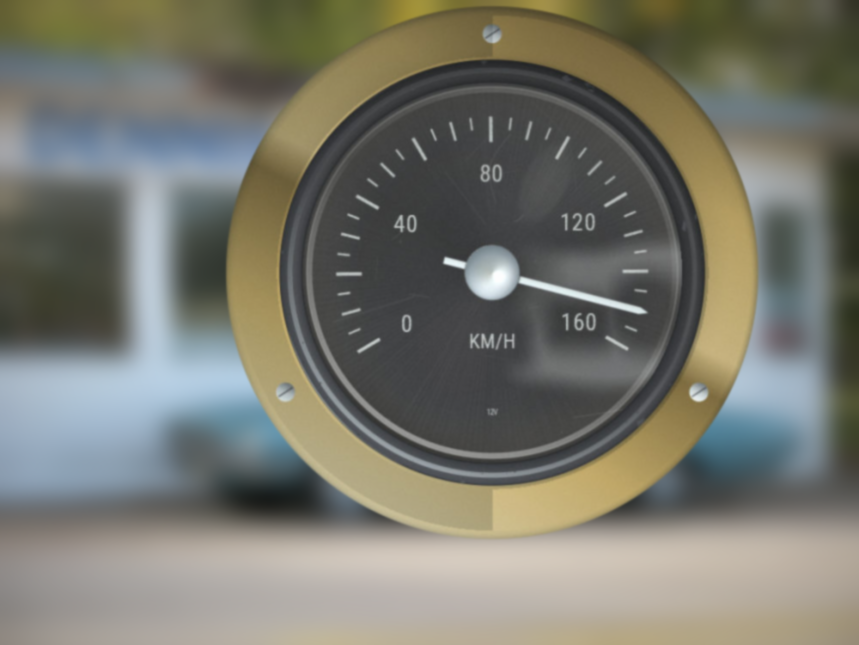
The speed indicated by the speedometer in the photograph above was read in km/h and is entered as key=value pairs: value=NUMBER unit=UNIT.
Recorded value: value=150 unit=km/h
